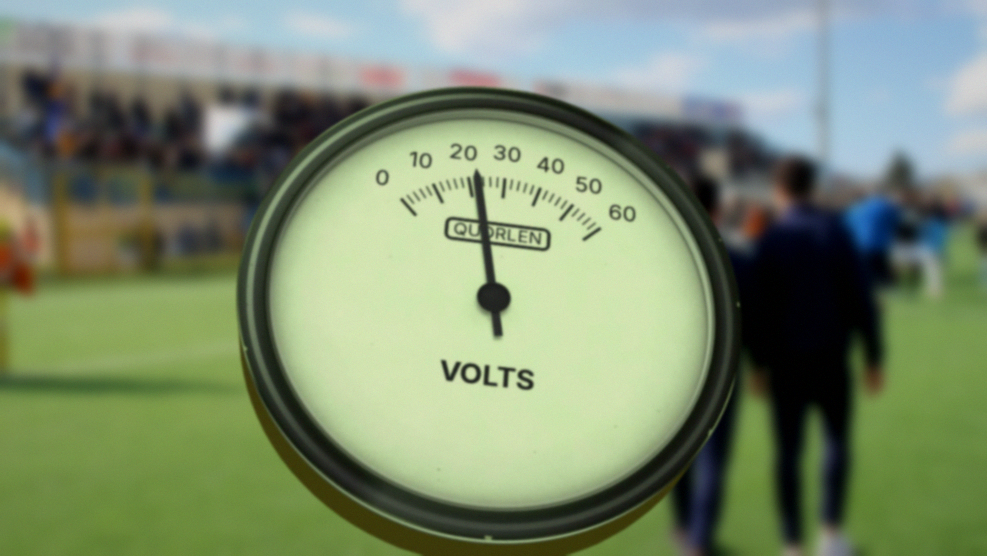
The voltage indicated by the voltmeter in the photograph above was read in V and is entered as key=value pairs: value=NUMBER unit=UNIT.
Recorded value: value=22 unit=V
